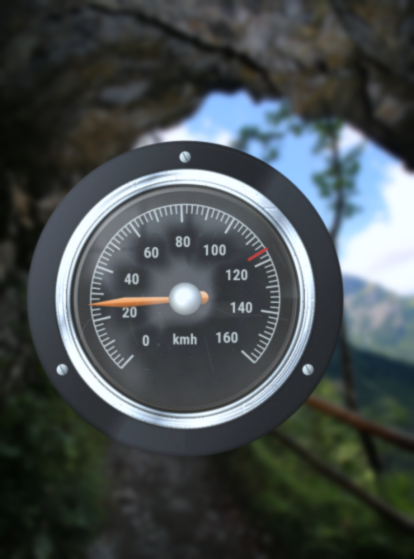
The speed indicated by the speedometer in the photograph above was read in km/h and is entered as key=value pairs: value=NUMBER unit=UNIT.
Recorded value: value=26 unit=km/h
